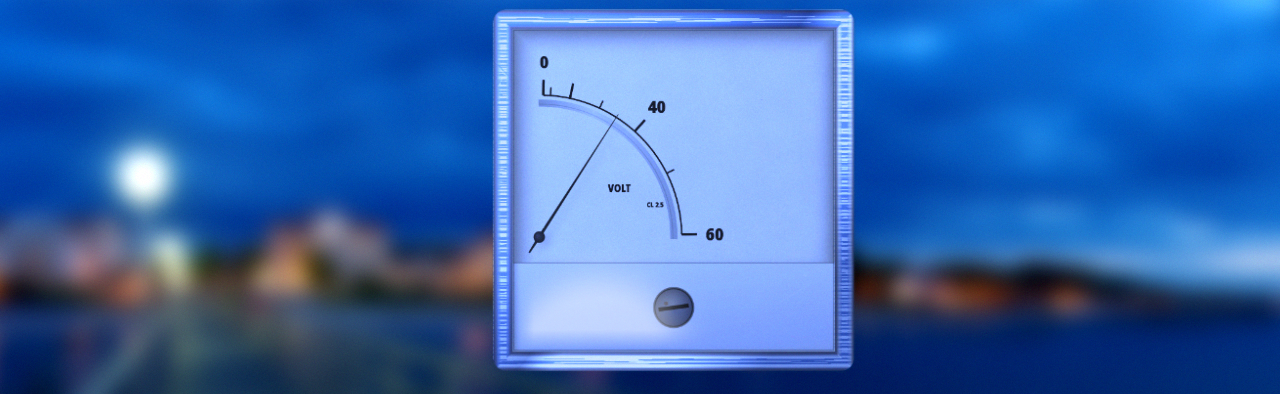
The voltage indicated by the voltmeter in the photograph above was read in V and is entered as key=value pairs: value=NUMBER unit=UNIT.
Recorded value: value=35 unit=V
